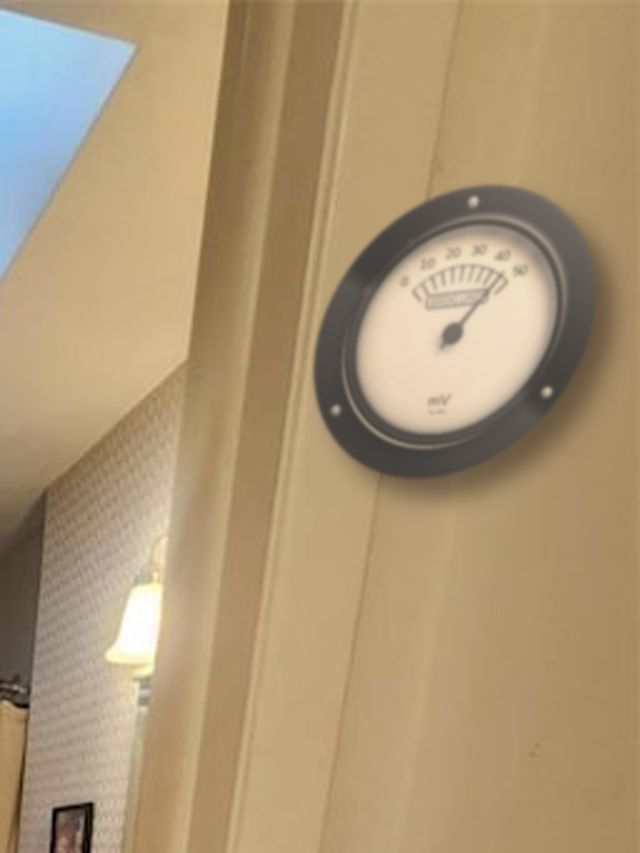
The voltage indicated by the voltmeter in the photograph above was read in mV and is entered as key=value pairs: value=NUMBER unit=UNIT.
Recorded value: value=45 unit=mV
